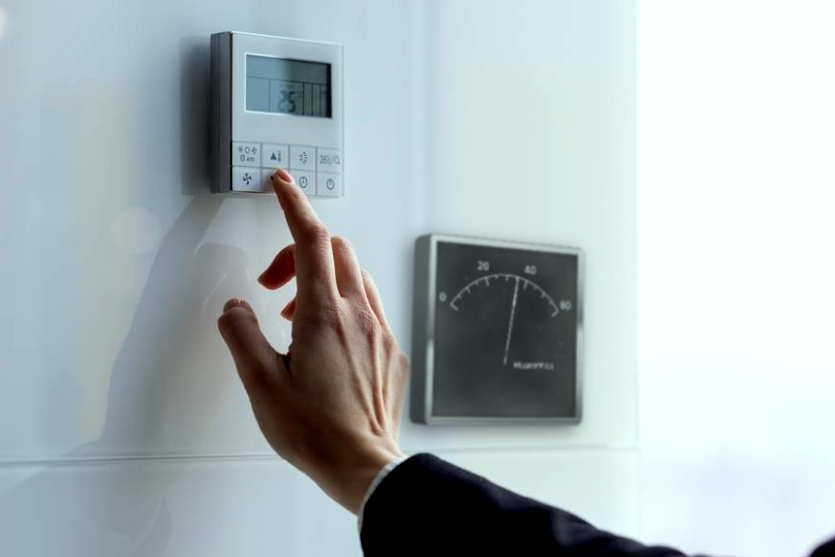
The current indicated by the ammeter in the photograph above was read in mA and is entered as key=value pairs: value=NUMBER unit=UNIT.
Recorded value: value=35 unit=mA
